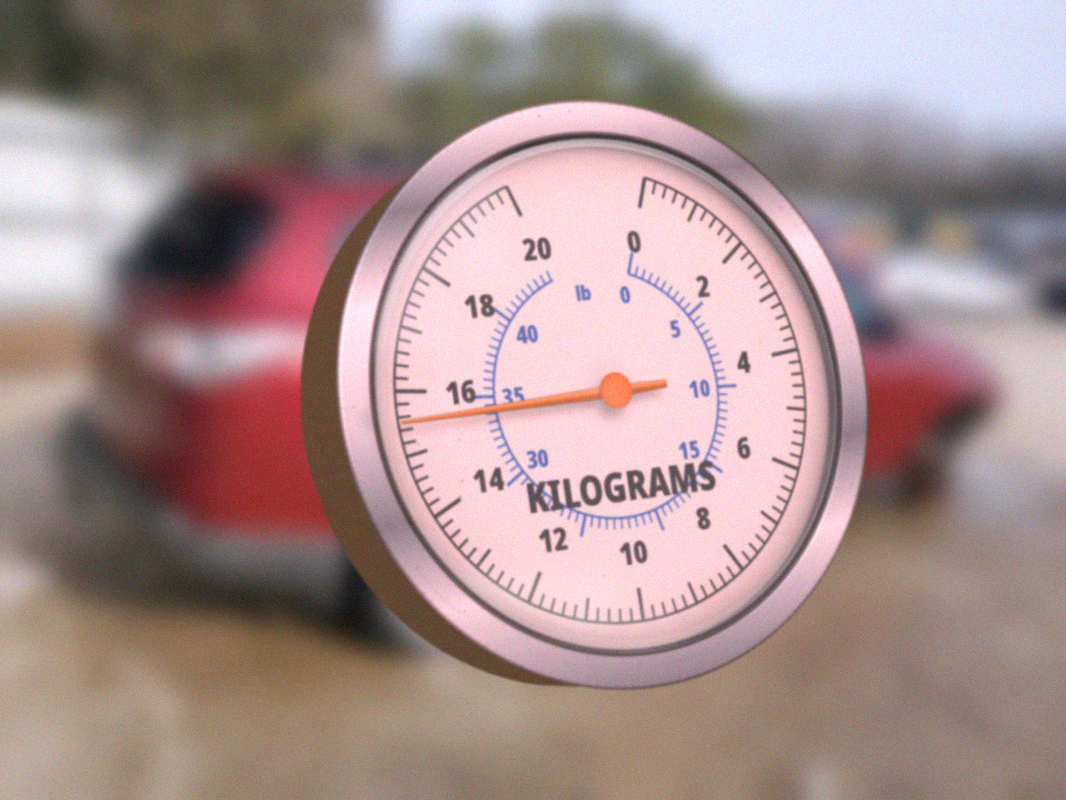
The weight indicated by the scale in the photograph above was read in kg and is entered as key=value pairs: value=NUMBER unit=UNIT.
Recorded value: value=15.5 unit=kg
